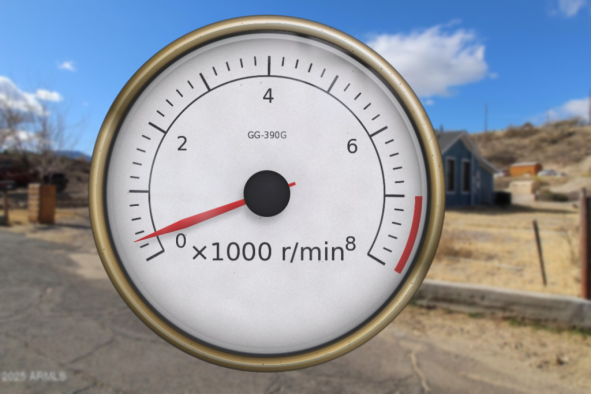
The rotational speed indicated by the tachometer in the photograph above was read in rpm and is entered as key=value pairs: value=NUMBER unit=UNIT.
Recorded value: value=300 unit=rpm
